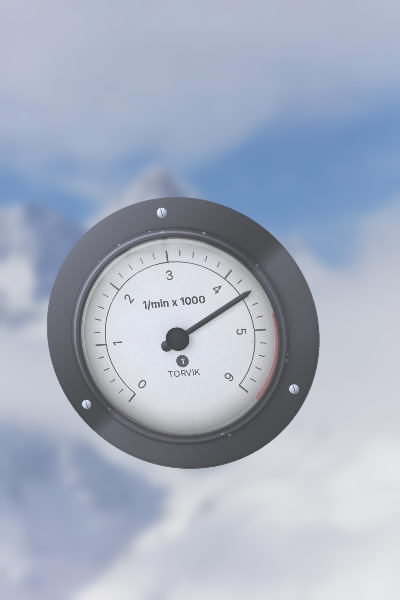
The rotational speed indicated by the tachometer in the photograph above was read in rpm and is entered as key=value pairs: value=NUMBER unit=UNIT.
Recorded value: value=4400 unit=rpm
